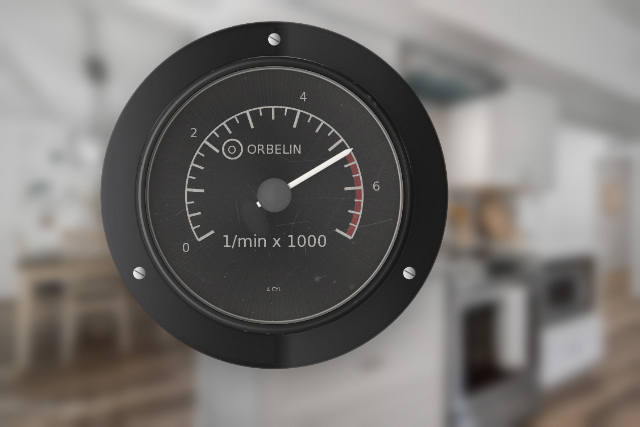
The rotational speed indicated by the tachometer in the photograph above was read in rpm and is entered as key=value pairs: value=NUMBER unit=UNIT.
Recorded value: value=5250 unit=rpm
